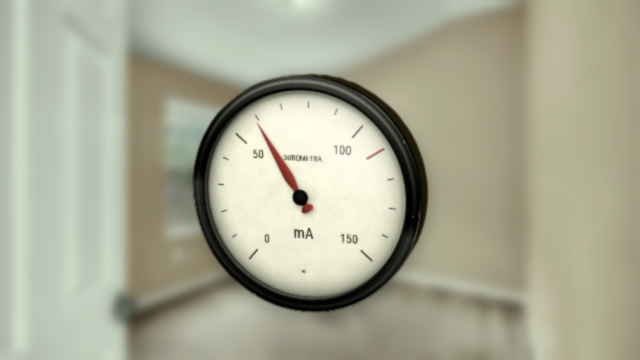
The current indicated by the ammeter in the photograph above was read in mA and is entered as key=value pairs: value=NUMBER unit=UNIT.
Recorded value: value=60 unit=mA
